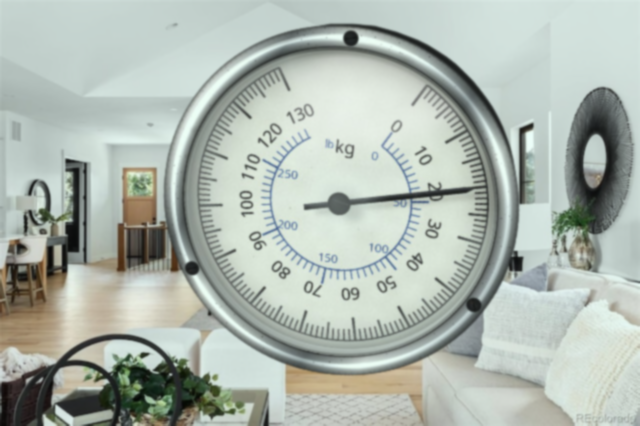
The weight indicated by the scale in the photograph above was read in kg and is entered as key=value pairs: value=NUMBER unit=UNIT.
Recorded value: value=20 unit=kg
